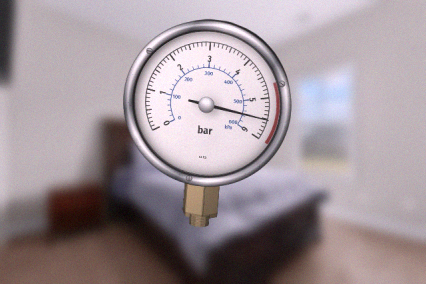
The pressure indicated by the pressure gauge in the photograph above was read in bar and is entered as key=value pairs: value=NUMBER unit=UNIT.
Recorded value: value=5.5 unit=bar
